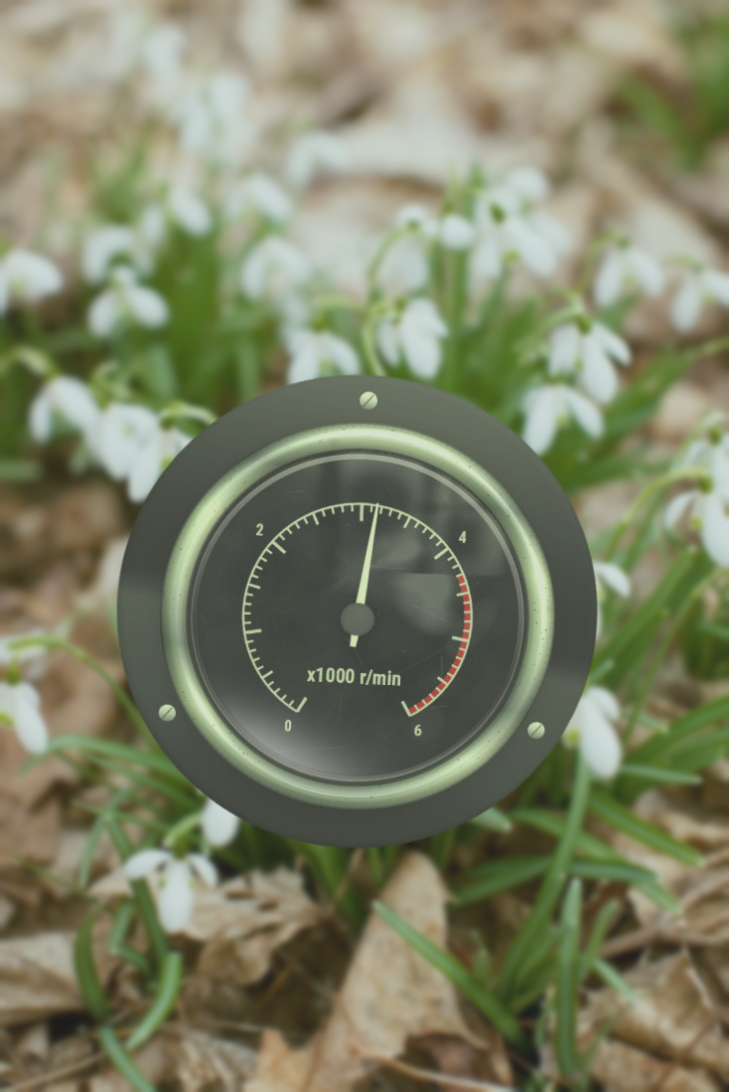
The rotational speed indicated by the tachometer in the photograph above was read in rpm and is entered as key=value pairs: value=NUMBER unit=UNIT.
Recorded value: value=3150 unit=rpm
